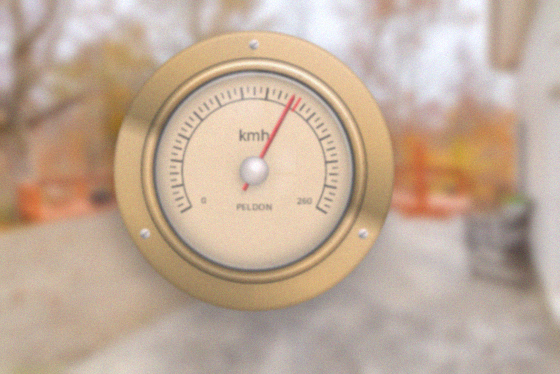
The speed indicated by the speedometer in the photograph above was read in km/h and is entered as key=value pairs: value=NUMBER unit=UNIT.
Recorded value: value=160 unit=km/h
